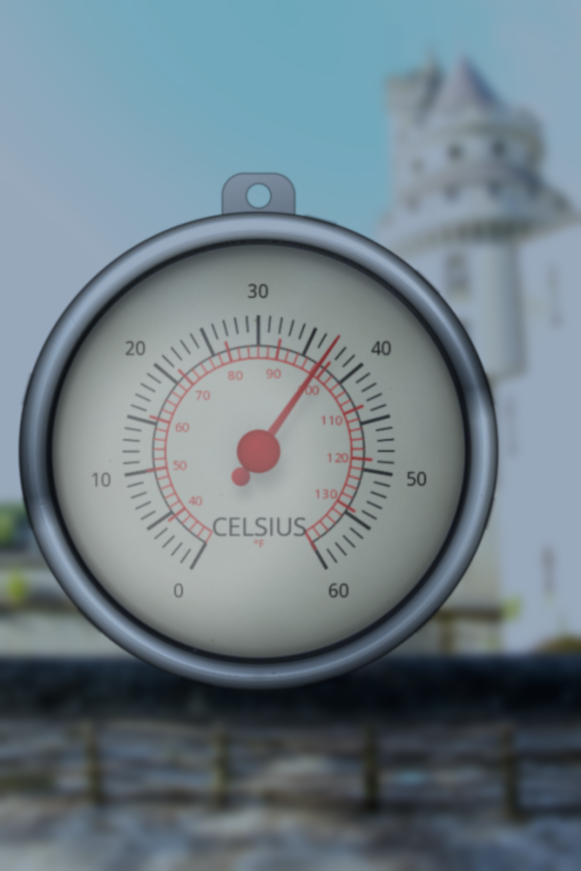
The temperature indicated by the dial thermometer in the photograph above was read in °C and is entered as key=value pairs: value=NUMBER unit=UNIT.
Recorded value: value=37 unit=°C
